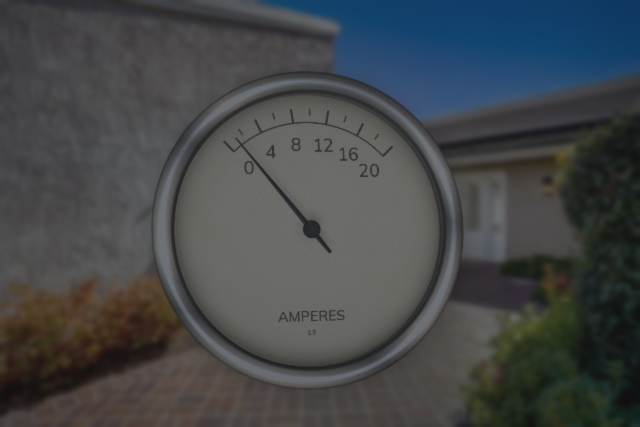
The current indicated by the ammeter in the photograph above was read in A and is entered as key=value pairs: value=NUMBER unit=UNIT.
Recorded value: value=1 unit=A
